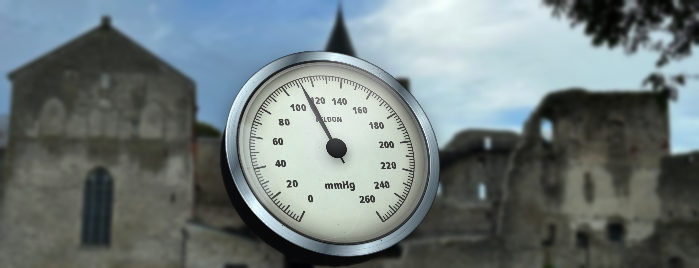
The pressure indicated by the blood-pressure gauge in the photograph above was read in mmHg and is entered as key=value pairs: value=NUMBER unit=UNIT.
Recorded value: value=110 unit=mmHg
